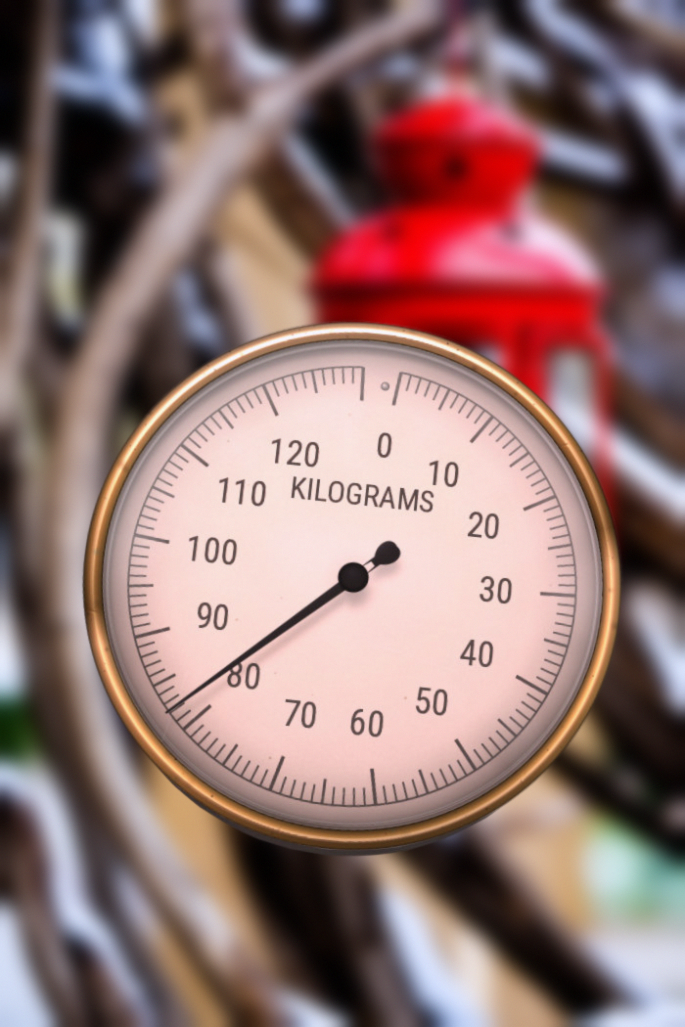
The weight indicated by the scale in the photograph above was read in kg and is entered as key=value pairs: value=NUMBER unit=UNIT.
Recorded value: value=82 unit=kg
